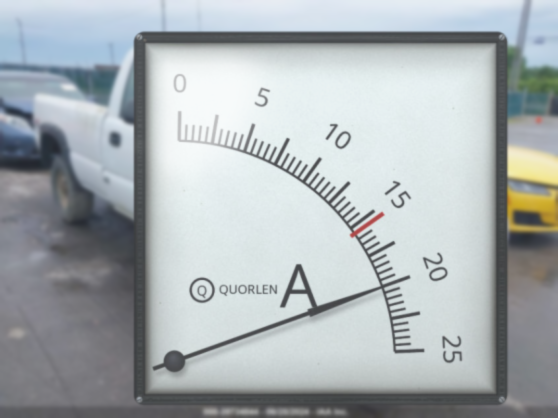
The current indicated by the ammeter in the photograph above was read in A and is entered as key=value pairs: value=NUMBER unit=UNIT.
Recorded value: value=20 unit=A
